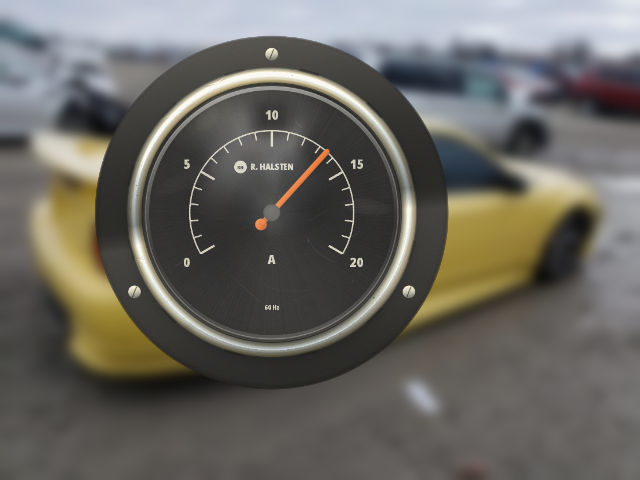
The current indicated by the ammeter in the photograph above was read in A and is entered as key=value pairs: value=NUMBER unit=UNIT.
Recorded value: value=13.5 unit=A
